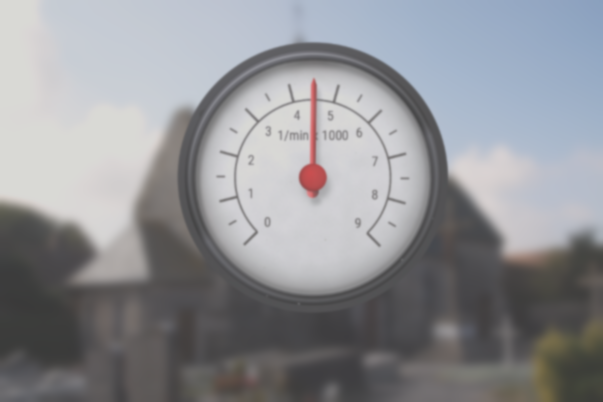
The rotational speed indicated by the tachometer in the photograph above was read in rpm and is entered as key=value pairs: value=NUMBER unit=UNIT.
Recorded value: value=4500 unit=rpm
